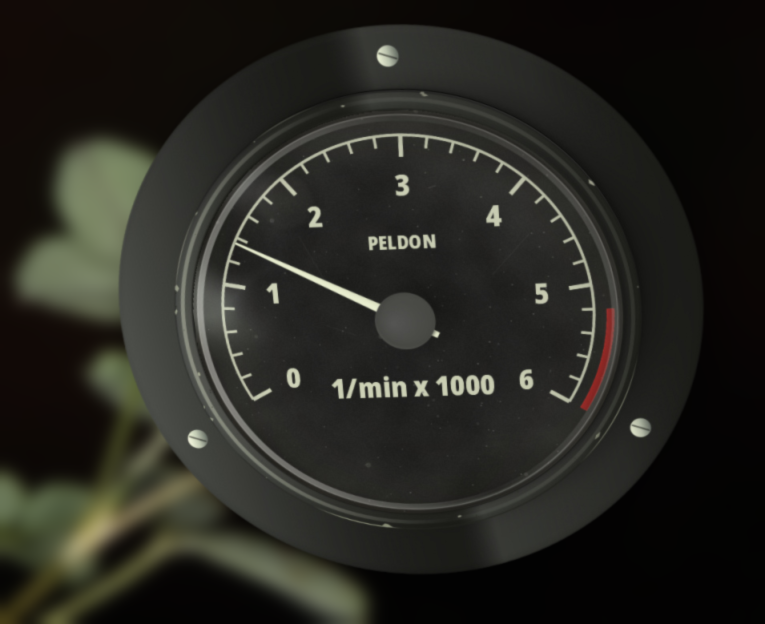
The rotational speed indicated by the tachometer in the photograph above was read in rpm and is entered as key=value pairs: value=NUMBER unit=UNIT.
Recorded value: value=1400 unit=rpm
